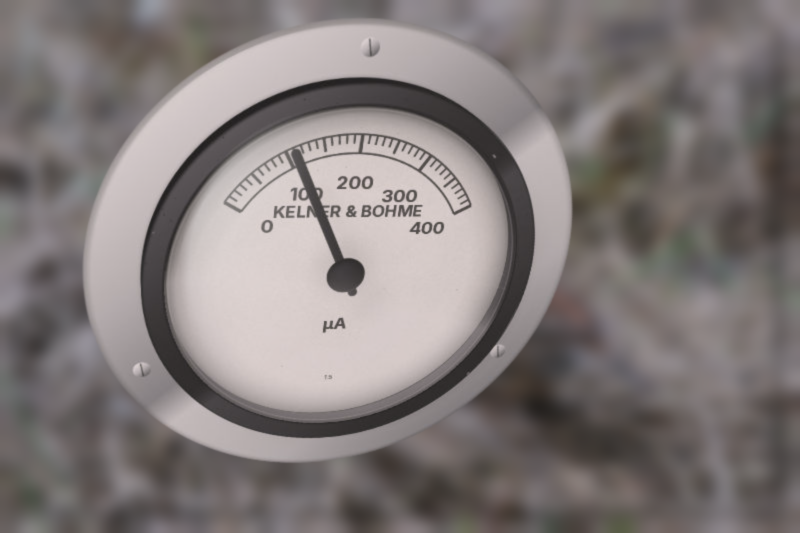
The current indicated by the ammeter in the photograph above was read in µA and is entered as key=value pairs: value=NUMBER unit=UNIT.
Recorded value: value=110 unit=µA
